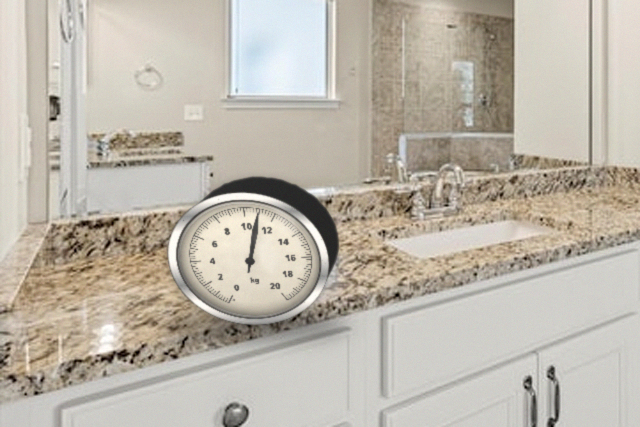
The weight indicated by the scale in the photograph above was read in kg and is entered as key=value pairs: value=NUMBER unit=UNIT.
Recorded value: value=11 unit=kg
